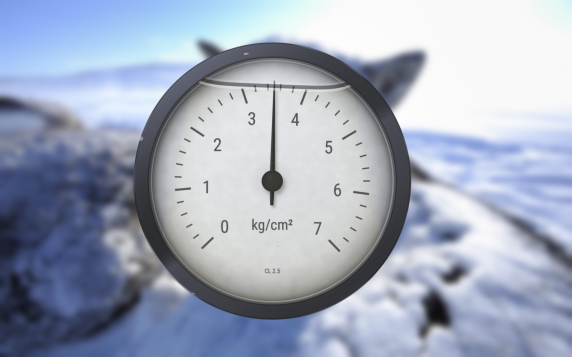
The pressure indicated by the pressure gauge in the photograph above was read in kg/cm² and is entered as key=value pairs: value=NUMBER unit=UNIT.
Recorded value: value=3.5 unit=kg/cm²
